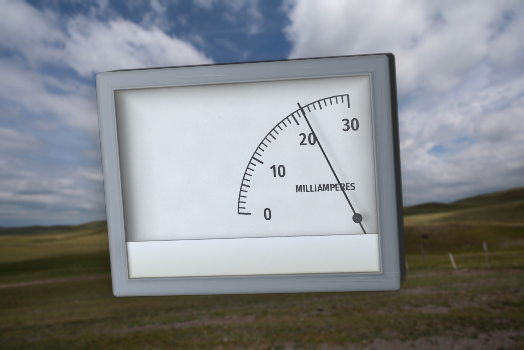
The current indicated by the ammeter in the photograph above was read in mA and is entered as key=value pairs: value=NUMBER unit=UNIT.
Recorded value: value=22 unit=mA
